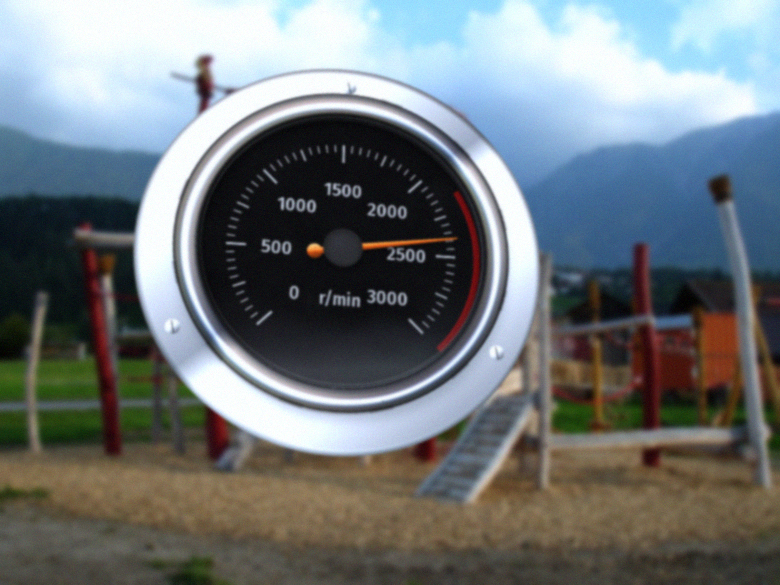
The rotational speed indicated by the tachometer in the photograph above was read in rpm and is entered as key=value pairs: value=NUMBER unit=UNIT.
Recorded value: value=2400 unit=rpm
